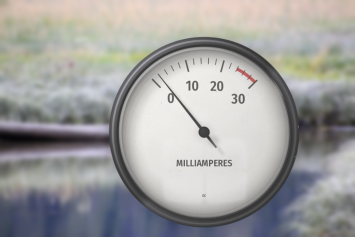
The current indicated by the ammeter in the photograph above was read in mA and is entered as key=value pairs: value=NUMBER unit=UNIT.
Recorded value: value=2 unit=mA
